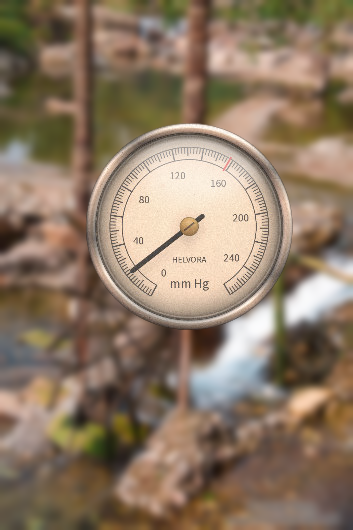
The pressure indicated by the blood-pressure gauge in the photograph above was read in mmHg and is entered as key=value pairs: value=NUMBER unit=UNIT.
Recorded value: value=20 unit=mmHg
